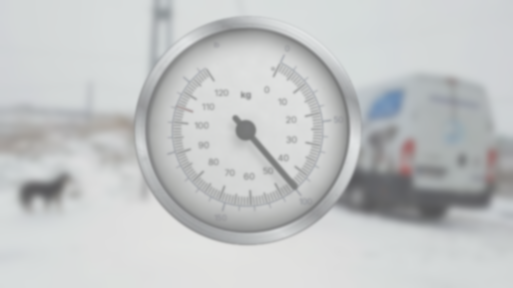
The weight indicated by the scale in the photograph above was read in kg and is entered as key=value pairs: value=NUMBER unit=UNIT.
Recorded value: value=45 unit=kg
